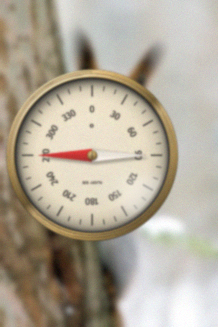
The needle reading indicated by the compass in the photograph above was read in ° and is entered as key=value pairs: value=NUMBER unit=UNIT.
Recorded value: value=270 unit=°
